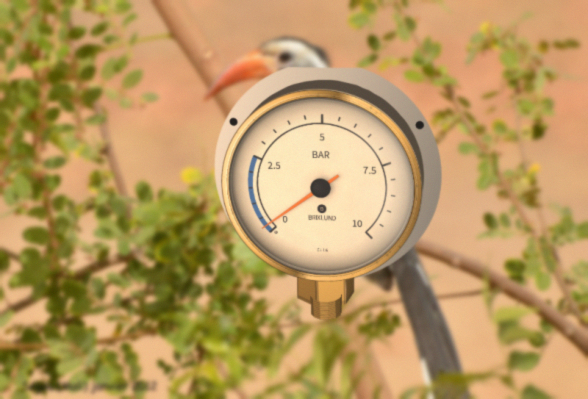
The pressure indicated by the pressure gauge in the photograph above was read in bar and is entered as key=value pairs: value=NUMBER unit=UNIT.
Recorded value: value=0.25 unit=bar
